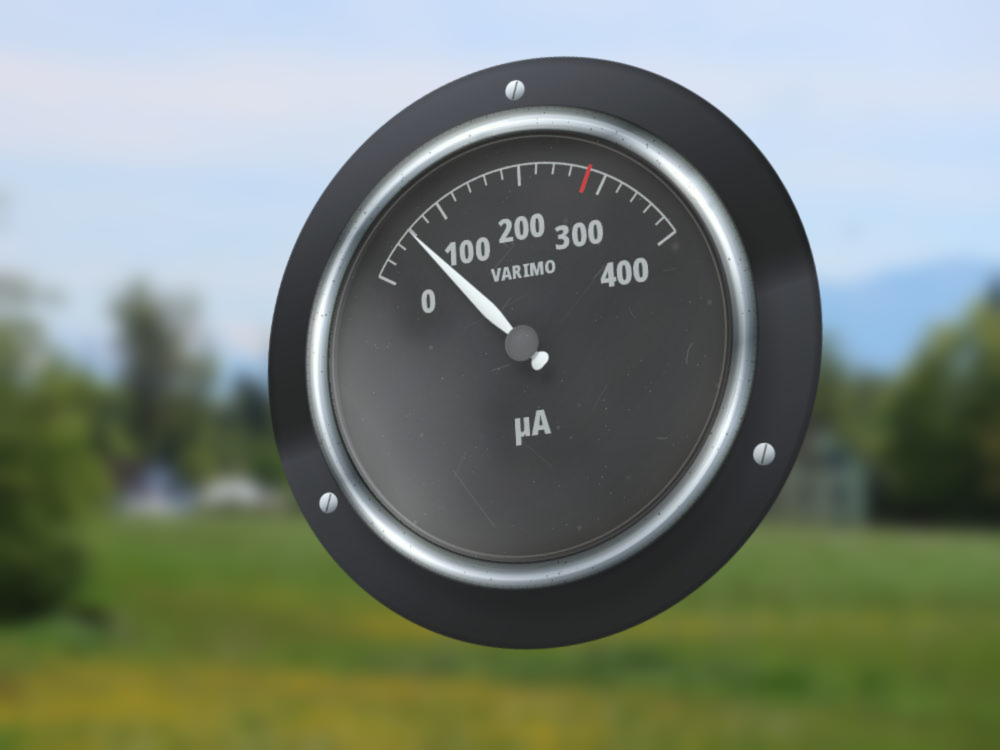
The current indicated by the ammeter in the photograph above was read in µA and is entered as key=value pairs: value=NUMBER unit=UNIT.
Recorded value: value=60 unit=µA
